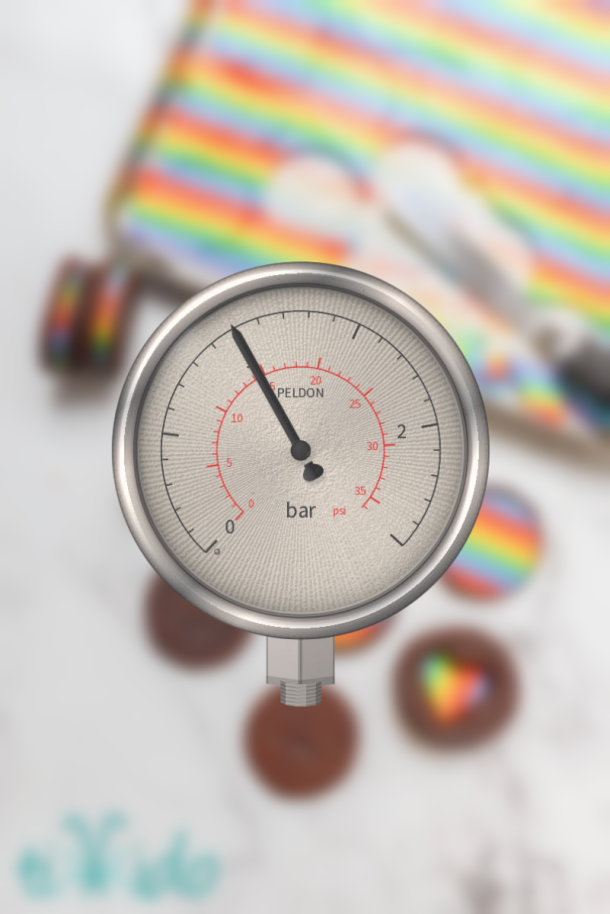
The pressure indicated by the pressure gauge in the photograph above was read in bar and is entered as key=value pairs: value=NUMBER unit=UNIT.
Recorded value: value=1 unit=bar
